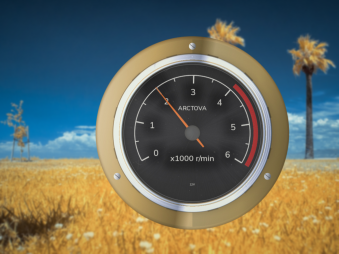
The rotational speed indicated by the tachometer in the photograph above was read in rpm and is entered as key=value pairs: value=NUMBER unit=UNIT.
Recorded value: value=2000 unit=rpm
